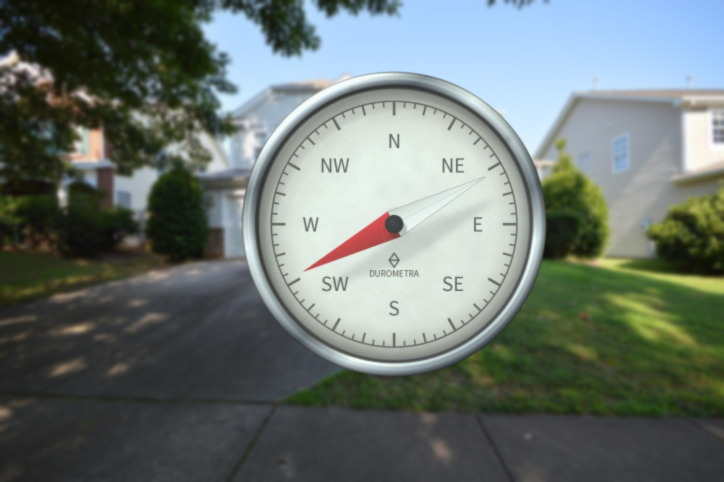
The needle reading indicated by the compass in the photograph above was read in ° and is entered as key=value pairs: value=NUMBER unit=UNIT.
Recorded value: value=242.5 unit=°
